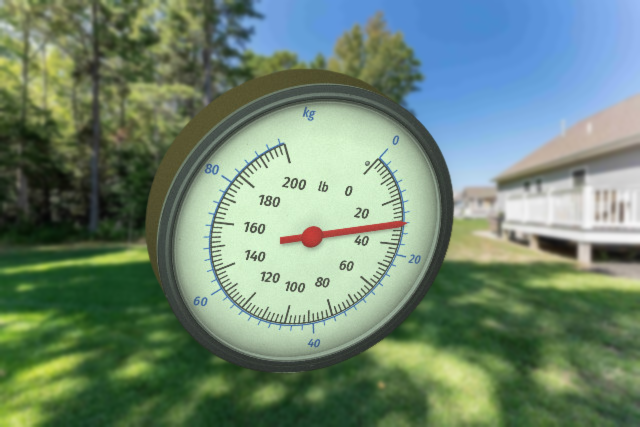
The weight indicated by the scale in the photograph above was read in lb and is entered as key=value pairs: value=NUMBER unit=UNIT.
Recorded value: value=30 unit=lb
